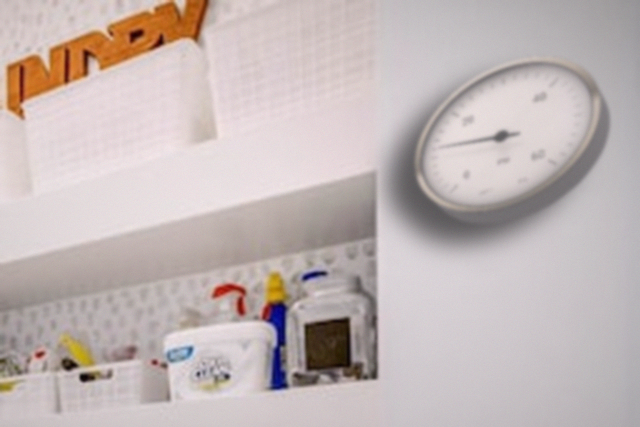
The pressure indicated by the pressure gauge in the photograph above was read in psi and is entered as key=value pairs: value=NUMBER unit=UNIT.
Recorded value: value=12 unit=psi
